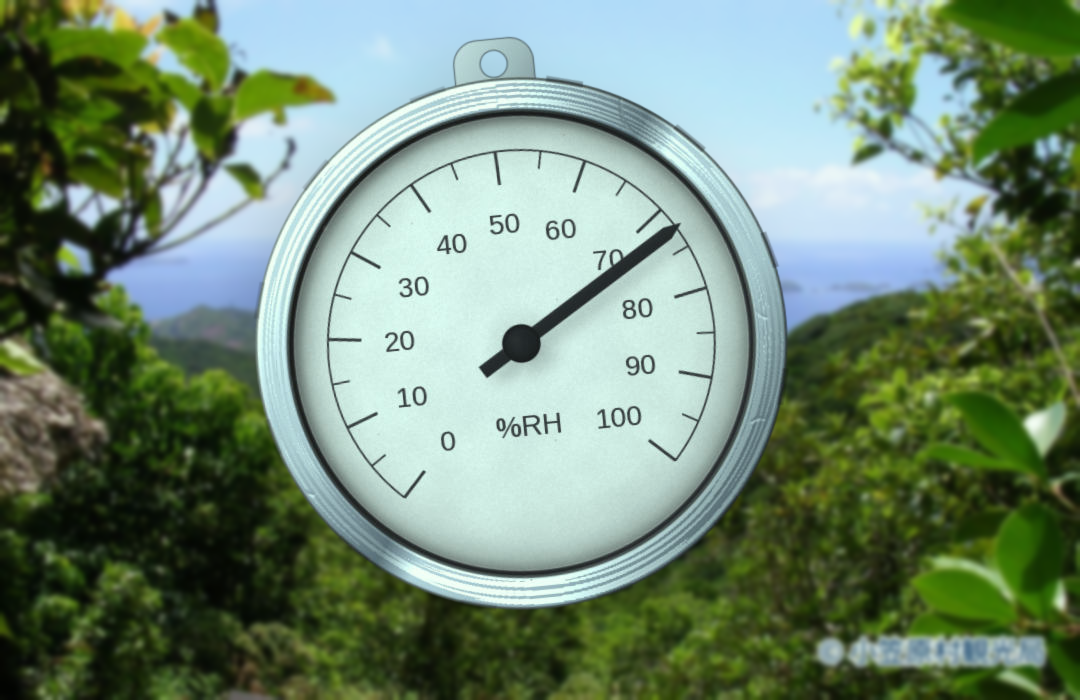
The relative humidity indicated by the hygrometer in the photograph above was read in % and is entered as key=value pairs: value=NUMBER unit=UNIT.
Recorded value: value=72.5 unit=%
